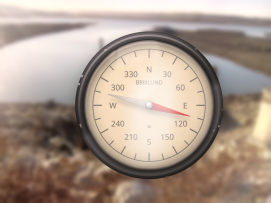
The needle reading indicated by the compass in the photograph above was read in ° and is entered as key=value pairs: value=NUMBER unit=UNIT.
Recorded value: value=105 unit=°
